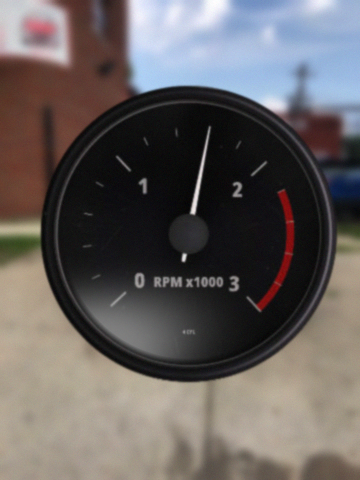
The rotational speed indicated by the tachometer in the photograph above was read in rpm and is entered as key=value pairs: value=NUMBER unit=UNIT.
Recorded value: value=1600 unit=rpm
